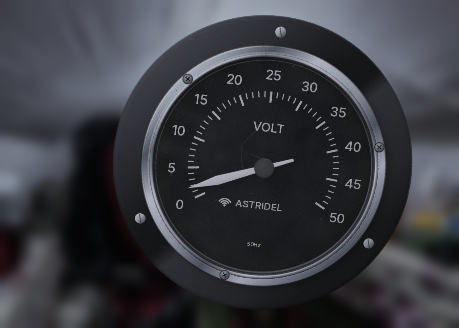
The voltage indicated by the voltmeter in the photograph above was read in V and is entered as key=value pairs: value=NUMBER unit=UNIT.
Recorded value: value=2 unit=V
